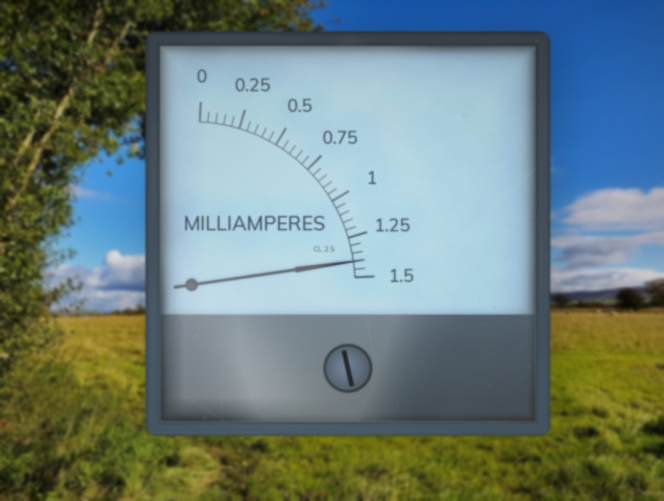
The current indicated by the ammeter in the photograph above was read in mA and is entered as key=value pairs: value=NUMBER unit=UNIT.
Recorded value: value=1.4 unit=mA
